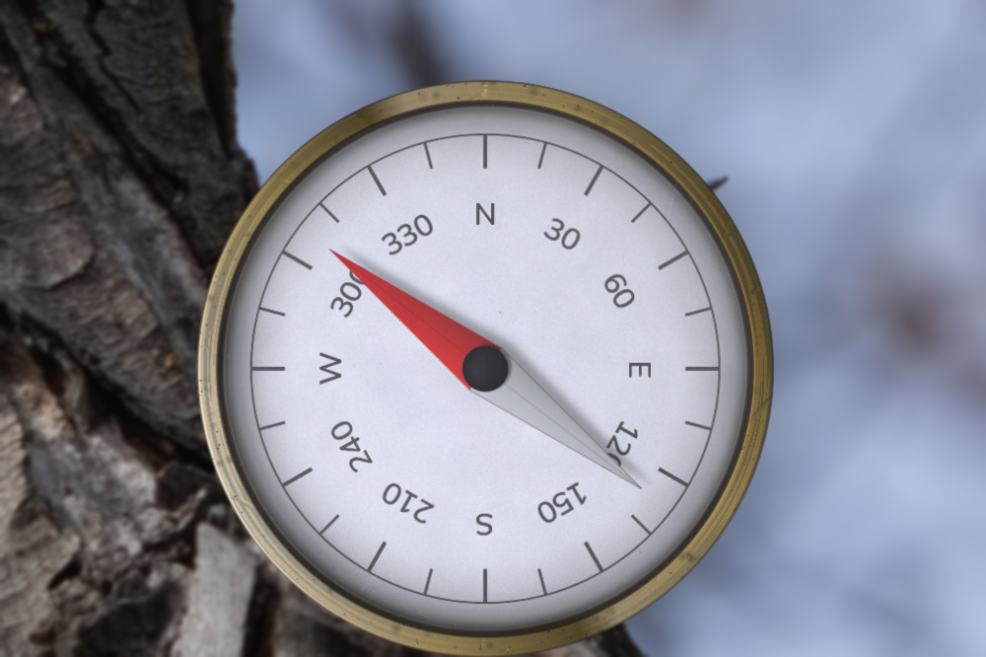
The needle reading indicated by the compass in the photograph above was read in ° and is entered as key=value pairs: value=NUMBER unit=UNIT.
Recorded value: value=307.5 unit=°
